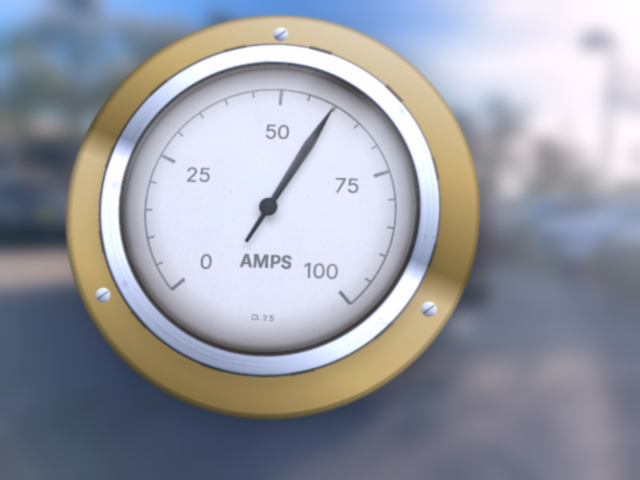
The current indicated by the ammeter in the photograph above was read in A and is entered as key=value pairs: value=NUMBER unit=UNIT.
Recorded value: value=60 unit=A
